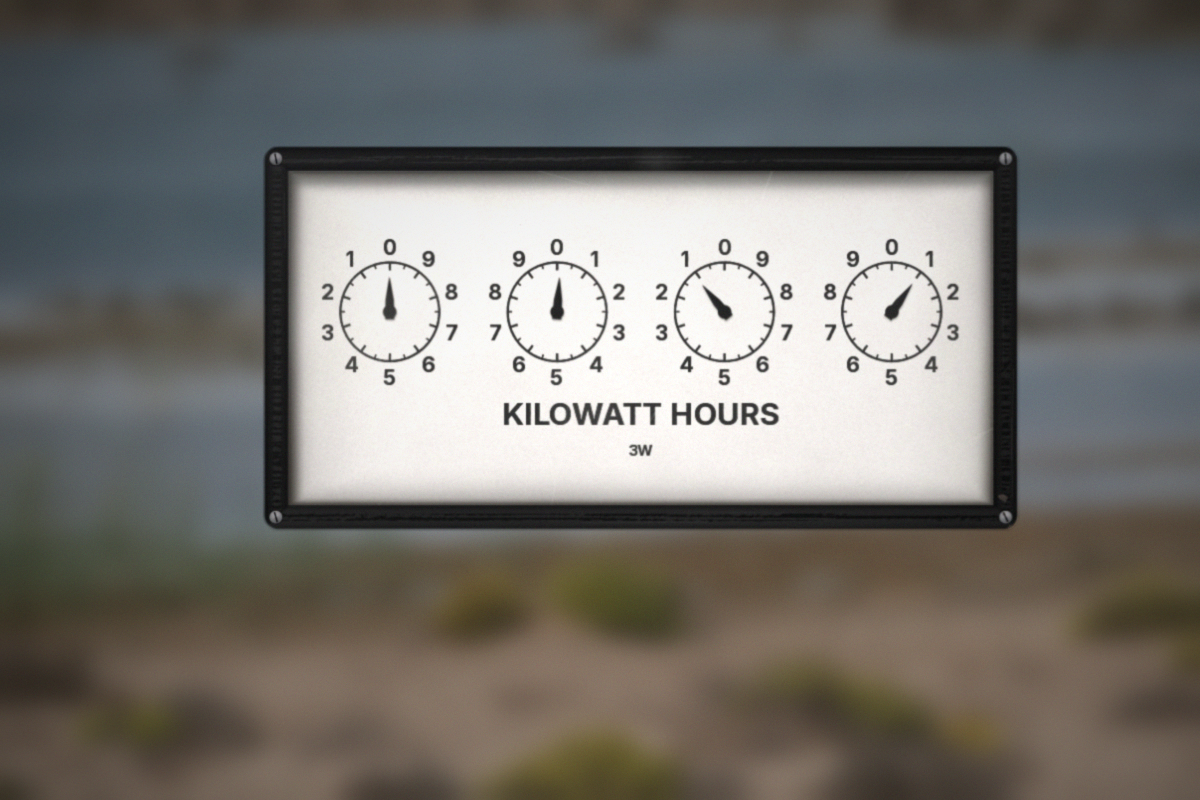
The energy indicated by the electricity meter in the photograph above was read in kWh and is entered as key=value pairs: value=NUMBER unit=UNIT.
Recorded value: value=11 unit=kWh
